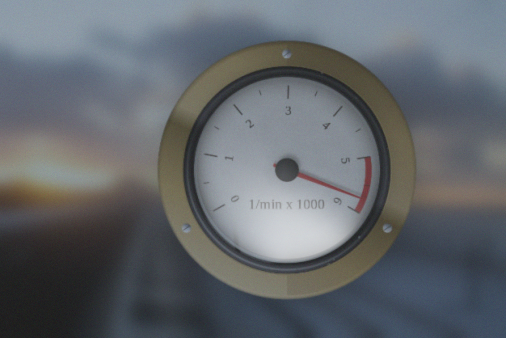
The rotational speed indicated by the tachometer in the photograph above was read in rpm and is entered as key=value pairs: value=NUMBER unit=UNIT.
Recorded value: value=5750 unit=rpm
